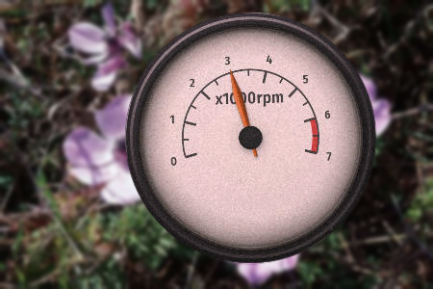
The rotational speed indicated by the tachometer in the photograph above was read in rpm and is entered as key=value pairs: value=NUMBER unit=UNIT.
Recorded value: value=3000 unit=rpm
